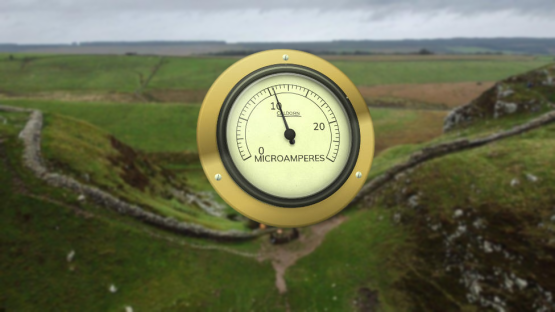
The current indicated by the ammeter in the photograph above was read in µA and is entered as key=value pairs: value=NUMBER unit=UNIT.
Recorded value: value=10.5 unit=µA
